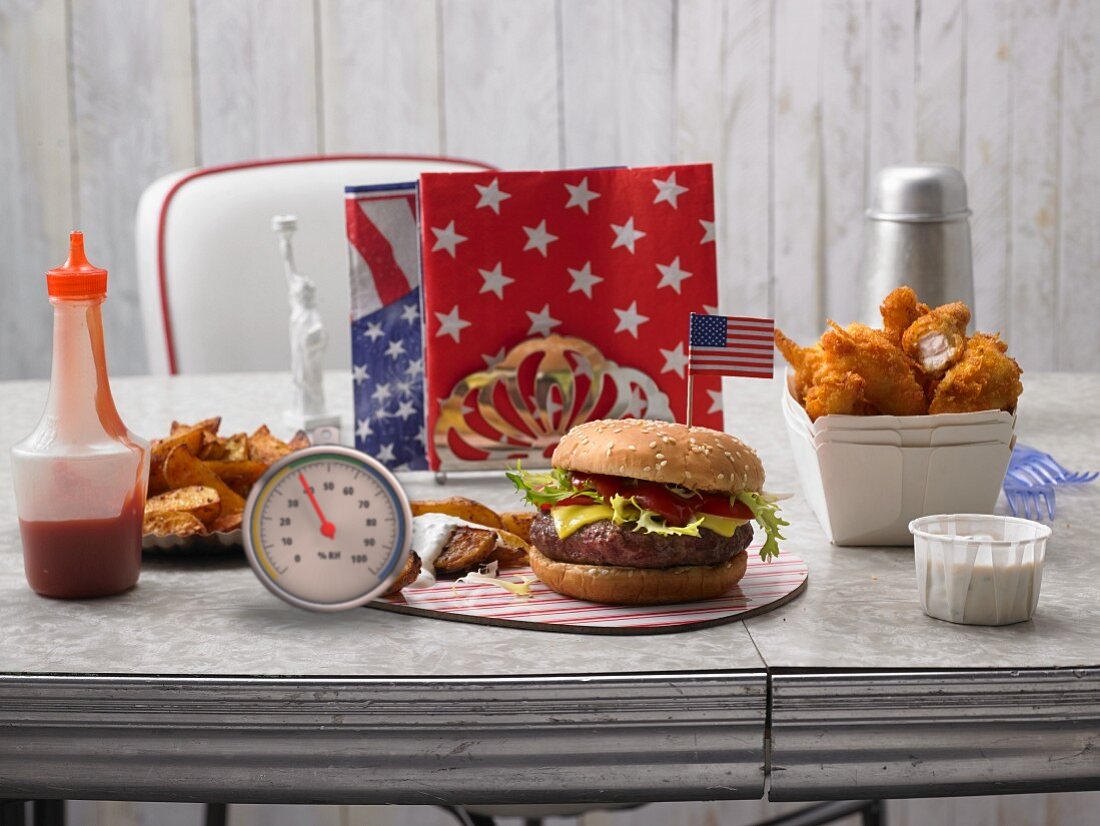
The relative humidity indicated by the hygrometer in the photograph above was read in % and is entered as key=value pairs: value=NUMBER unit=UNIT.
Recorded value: value=40 unit=%
